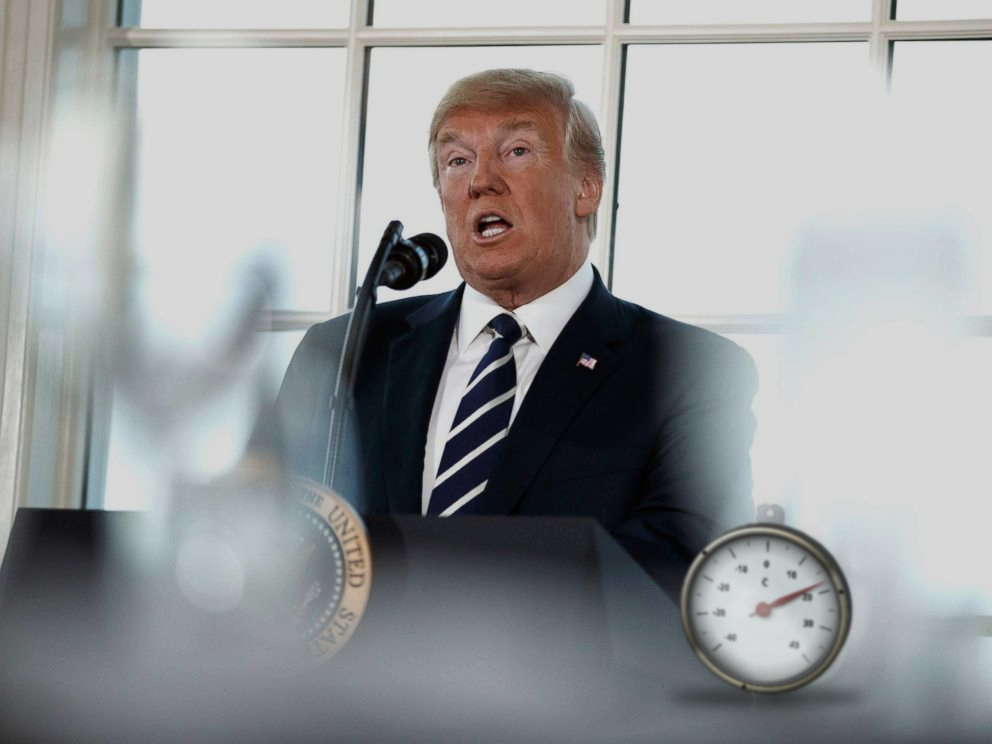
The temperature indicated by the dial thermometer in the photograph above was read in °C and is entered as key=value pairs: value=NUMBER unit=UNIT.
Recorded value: value=17.5 unit=°C
